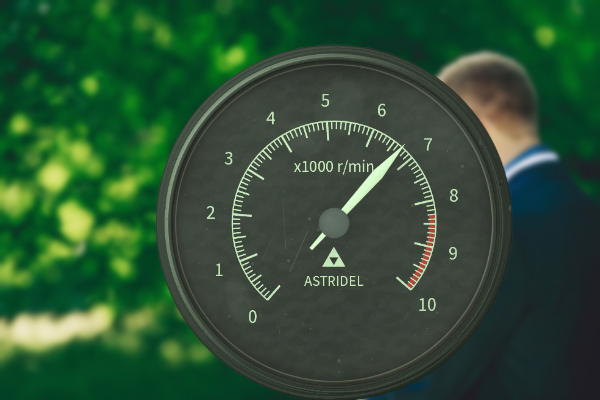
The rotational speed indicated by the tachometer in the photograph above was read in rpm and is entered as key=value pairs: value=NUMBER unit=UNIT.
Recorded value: value=6700 unit=rpm
